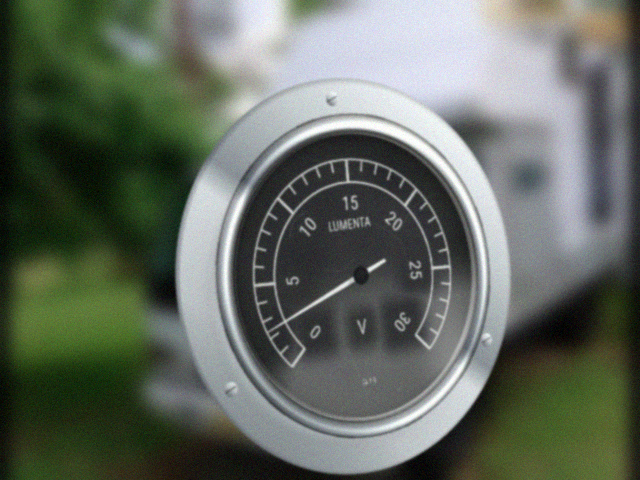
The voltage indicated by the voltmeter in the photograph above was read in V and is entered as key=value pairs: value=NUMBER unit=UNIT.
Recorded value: value=2.5 unit=V
